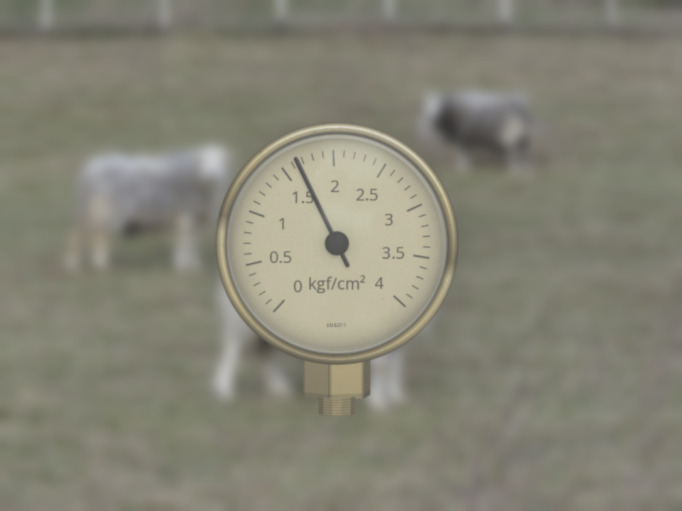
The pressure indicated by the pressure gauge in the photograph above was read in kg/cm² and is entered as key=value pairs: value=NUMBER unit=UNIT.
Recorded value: value=1.65 unit=kg/cm²
